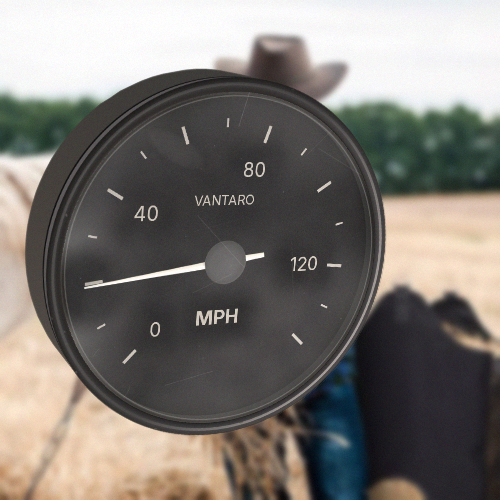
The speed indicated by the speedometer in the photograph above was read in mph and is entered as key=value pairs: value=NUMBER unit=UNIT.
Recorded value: value=20 unit=mph
